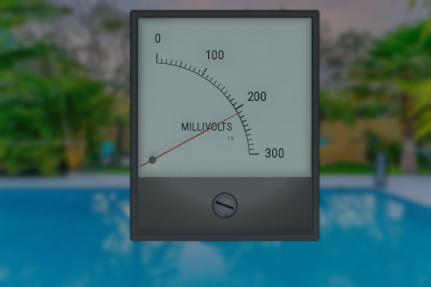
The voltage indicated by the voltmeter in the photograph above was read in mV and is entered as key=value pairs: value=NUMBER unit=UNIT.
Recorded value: value=210 unit=mV
